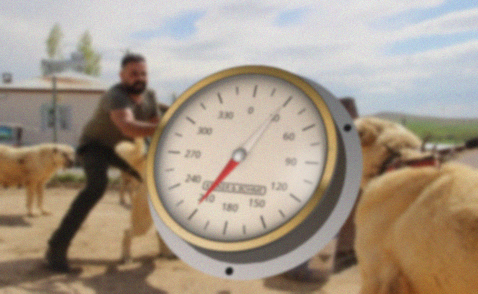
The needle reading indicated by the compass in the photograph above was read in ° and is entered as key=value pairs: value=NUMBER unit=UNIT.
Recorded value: value=210 unit=°
